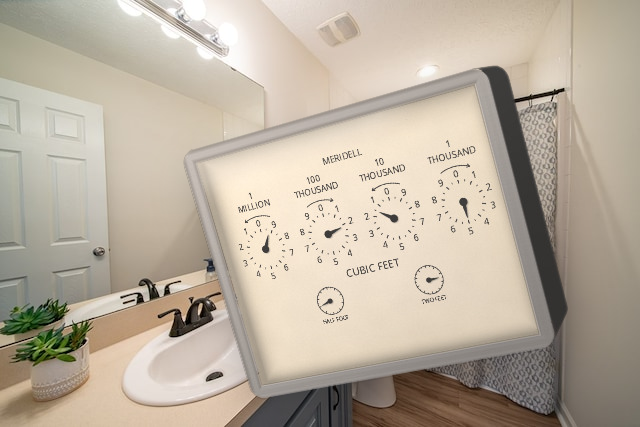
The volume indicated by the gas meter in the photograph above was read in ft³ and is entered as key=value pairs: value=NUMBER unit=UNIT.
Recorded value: value=921500 unit=ft³
